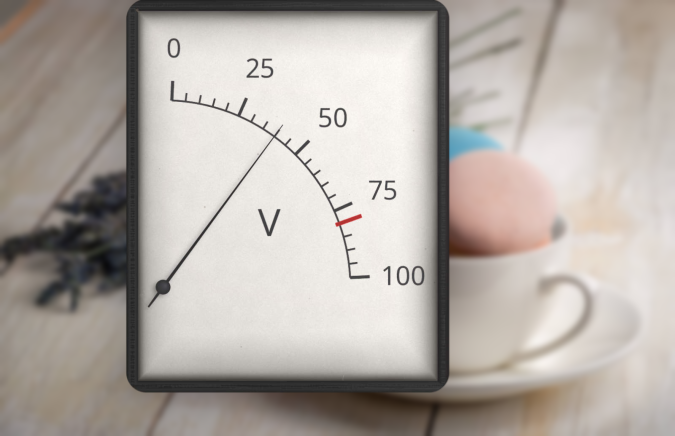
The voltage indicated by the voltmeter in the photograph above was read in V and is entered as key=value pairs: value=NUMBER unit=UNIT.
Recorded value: value=40 unit=V
